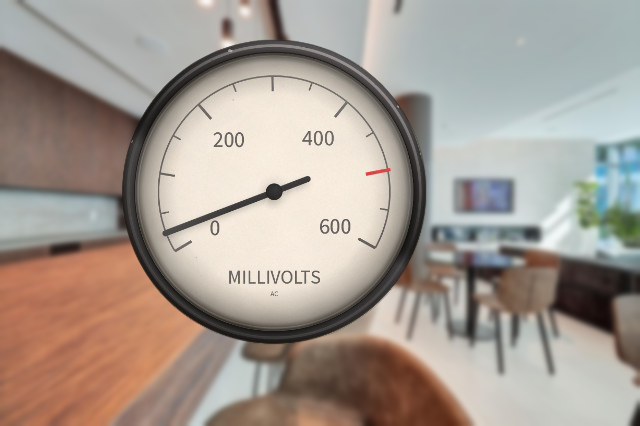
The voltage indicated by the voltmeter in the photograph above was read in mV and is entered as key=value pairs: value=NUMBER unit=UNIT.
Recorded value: value=25 unit=mV
